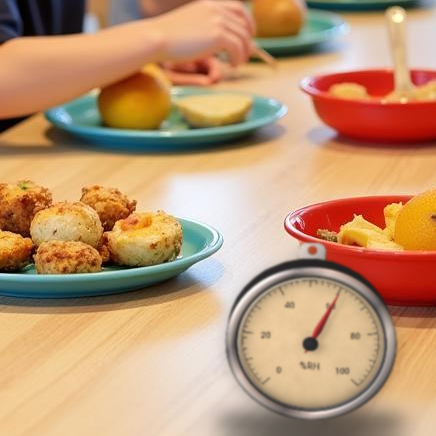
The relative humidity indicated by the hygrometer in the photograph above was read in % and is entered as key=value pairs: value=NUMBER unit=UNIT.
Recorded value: value=60 unit=%
